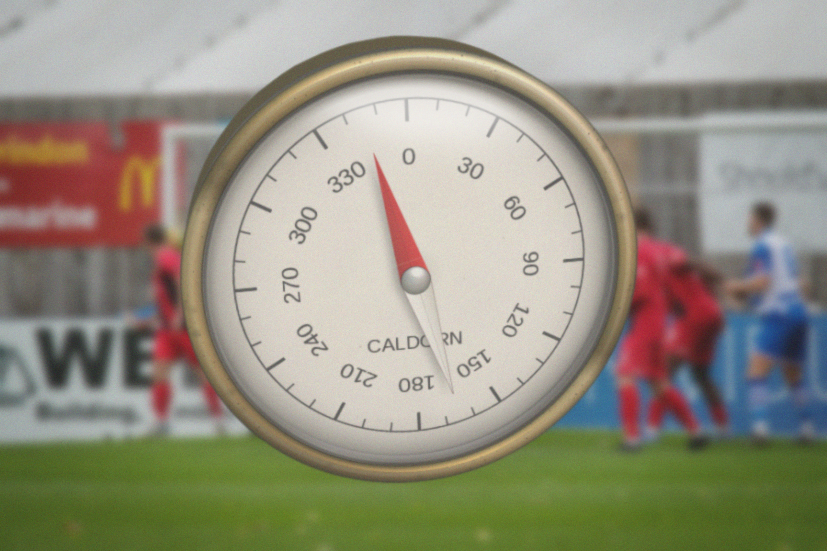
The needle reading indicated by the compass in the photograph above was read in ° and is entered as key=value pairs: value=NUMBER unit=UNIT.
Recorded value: value=345 unit=°
